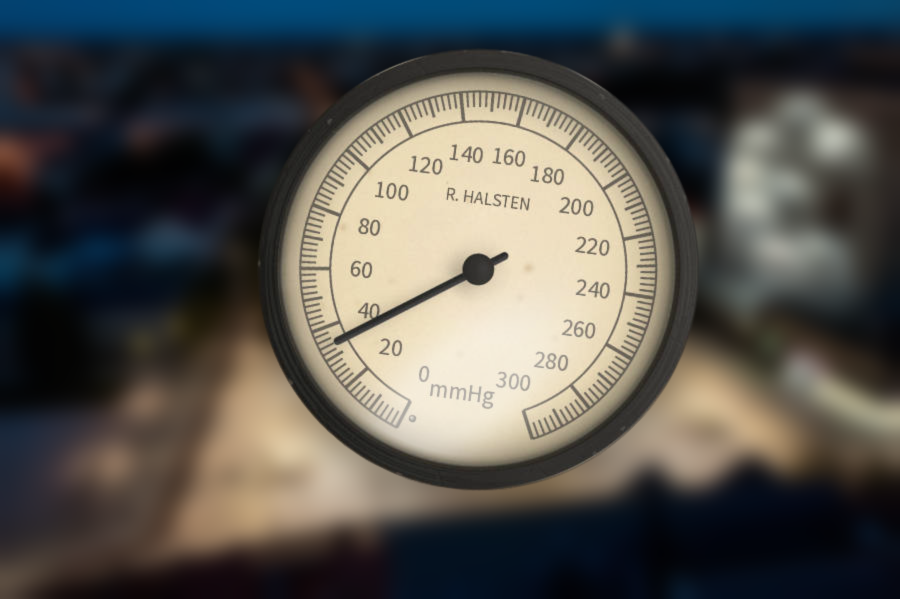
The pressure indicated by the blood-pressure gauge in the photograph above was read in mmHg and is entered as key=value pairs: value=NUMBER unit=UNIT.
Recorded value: value=34 unit=mmHg
